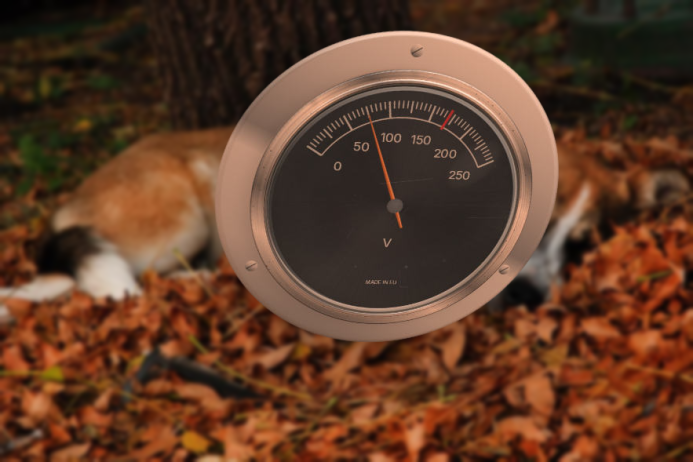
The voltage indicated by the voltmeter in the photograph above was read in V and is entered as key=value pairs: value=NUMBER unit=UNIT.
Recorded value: value=75 unit=V
